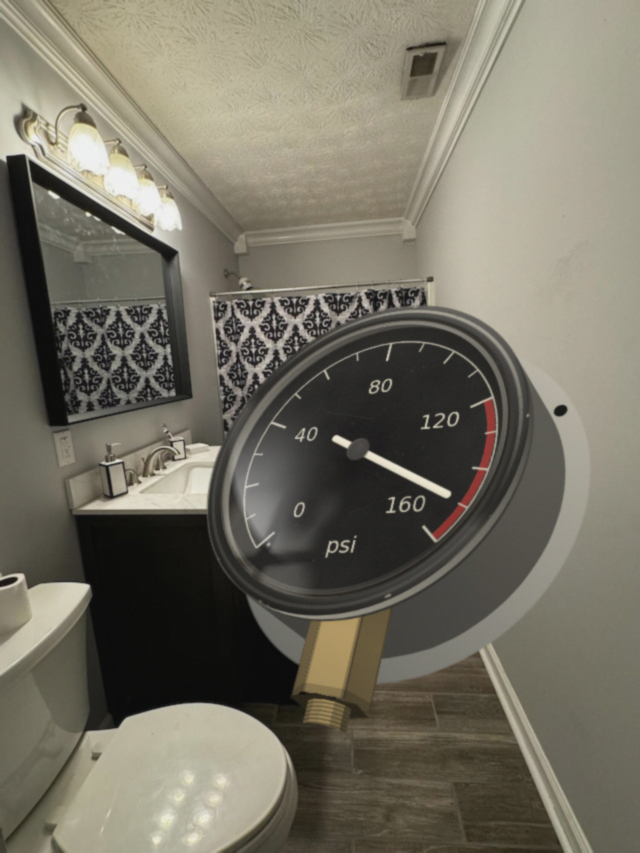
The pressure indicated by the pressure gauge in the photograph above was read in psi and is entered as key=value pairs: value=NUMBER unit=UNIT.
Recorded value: value=150 unit=psi
